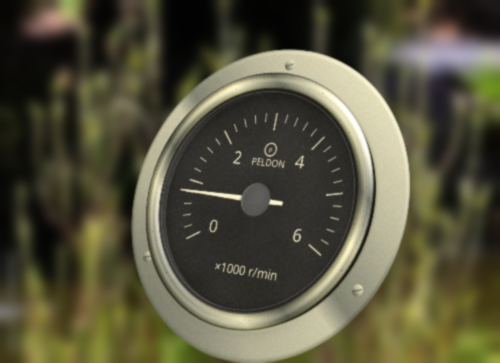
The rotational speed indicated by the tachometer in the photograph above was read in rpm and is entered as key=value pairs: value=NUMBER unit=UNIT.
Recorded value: value=800 unit=rpm
